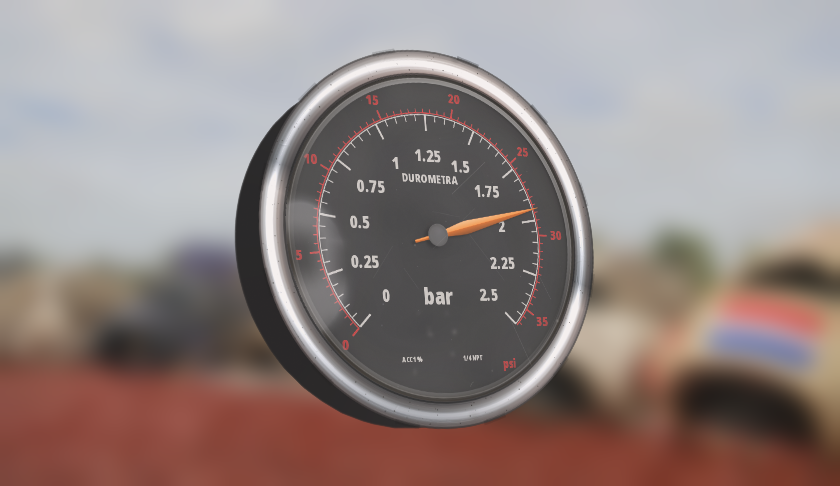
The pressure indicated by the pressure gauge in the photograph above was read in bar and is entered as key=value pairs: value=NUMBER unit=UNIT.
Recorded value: value=1.95 unit=bar
